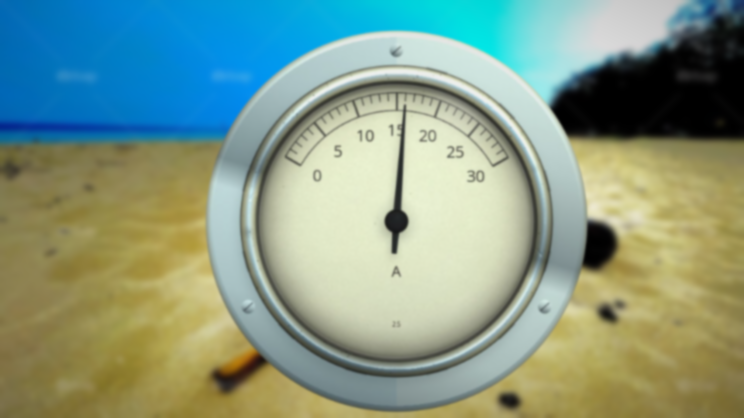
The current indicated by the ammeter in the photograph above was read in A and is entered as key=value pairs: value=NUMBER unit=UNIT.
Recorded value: value=16 unit=A
